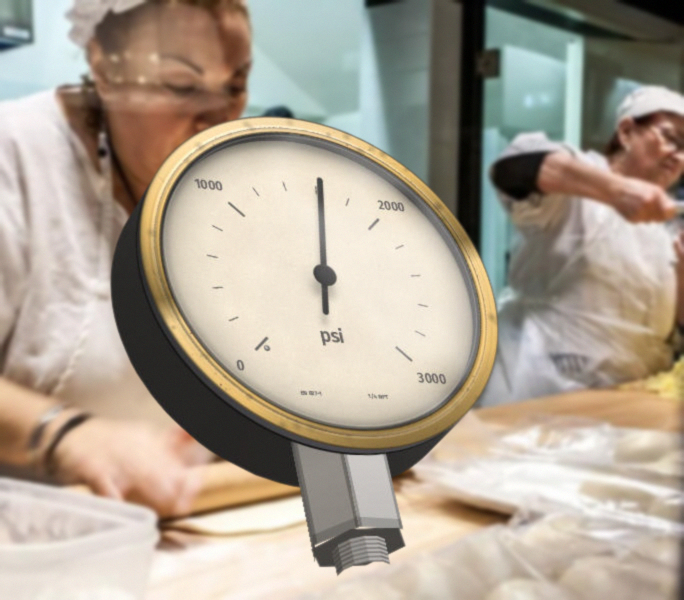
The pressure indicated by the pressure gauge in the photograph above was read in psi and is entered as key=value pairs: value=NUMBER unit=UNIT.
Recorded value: value=1600 unit=psi
